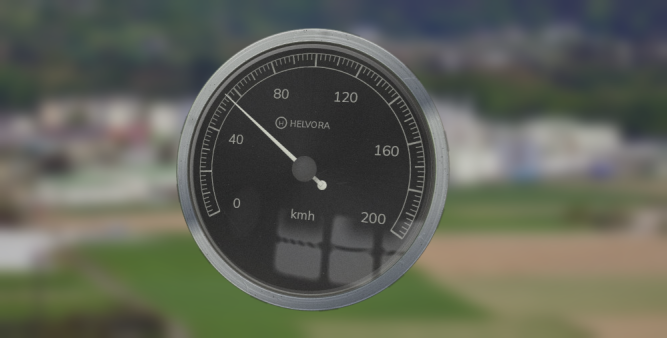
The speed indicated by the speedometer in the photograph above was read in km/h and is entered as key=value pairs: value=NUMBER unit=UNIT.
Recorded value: value=56 unit=km/h
